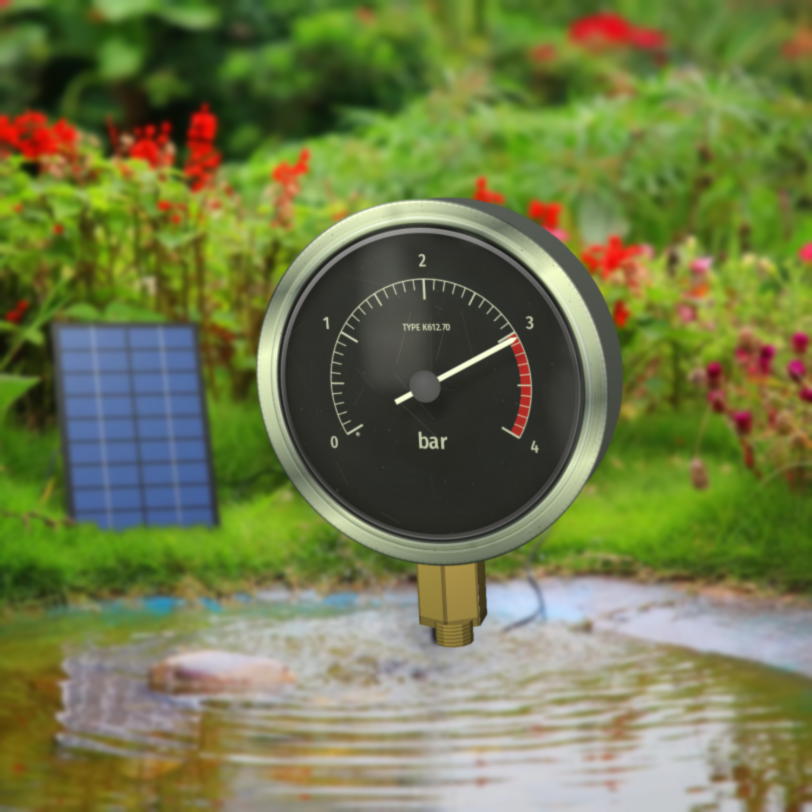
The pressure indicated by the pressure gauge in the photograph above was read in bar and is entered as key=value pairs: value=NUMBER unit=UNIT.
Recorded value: value=3.05 unit=bar
